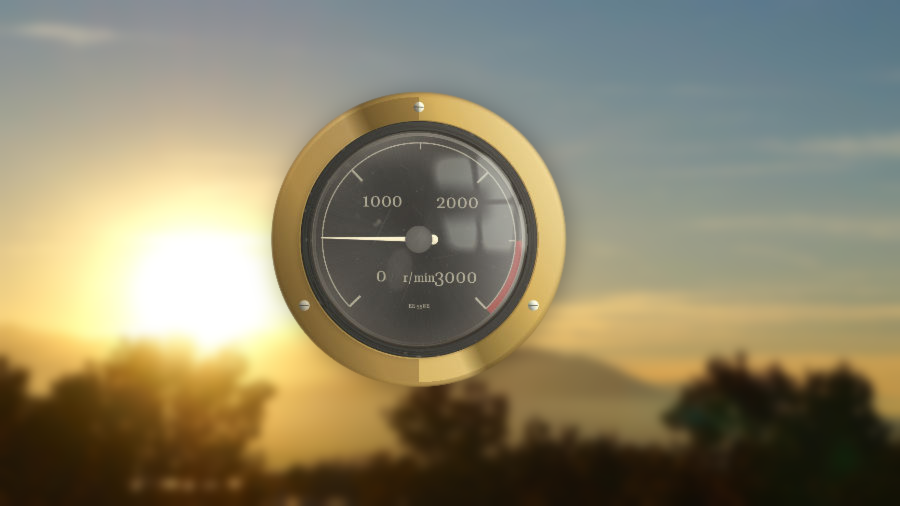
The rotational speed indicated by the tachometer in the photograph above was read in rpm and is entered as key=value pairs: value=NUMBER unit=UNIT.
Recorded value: value=500 unit=rpm
